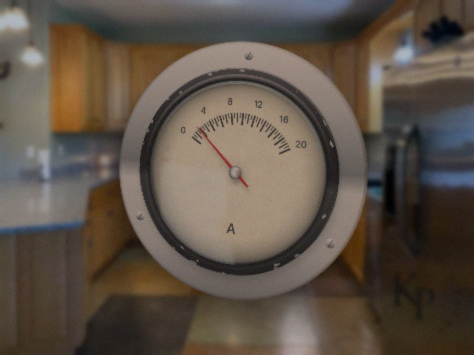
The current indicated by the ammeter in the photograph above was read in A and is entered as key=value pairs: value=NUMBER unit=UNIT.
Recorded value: value=2 unit=A
